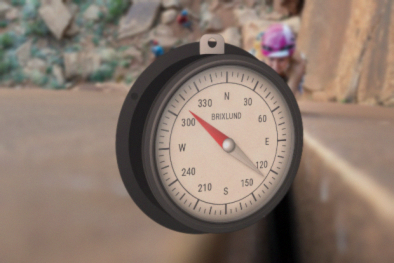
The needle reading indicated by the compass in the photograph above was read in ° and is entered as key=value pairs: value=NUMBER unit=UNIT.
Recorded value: value=310 unit=°
